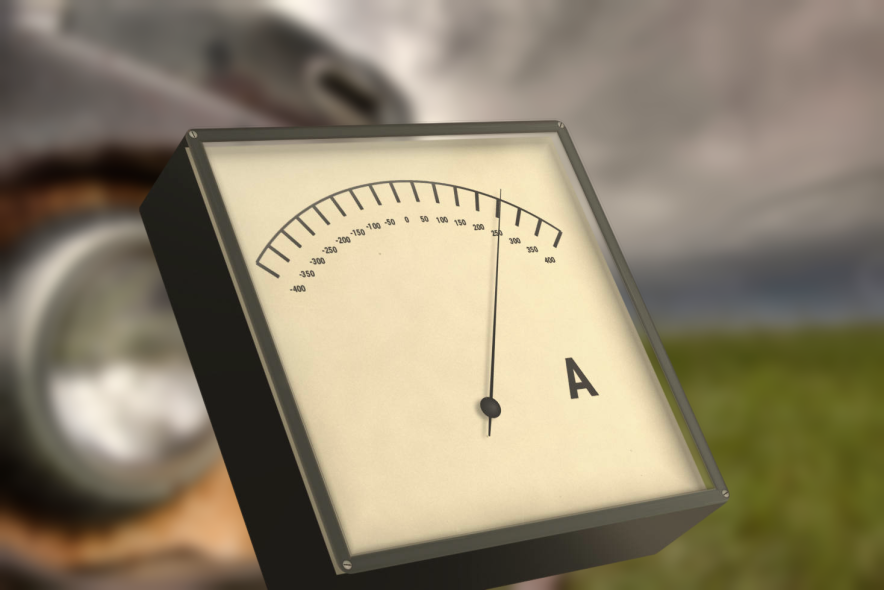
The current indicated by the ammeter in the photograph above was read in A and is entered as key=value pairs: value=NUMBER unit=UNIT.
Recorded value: value=250 unit=A
